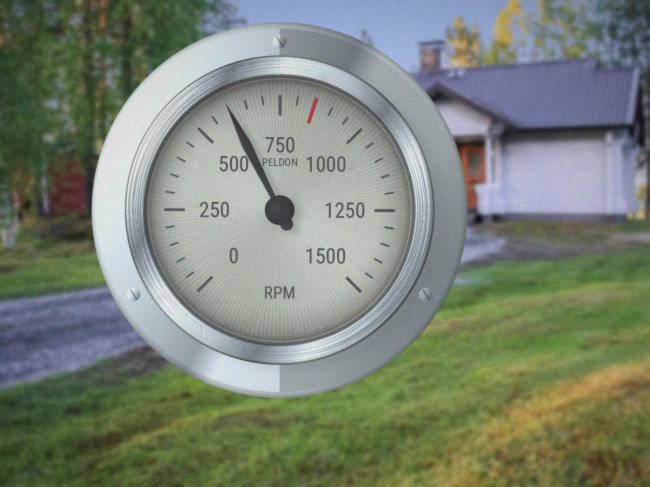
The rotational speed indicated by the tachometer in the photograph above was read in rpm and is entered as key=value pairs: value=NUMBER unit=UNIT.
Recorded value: value=600 unit=rpm
